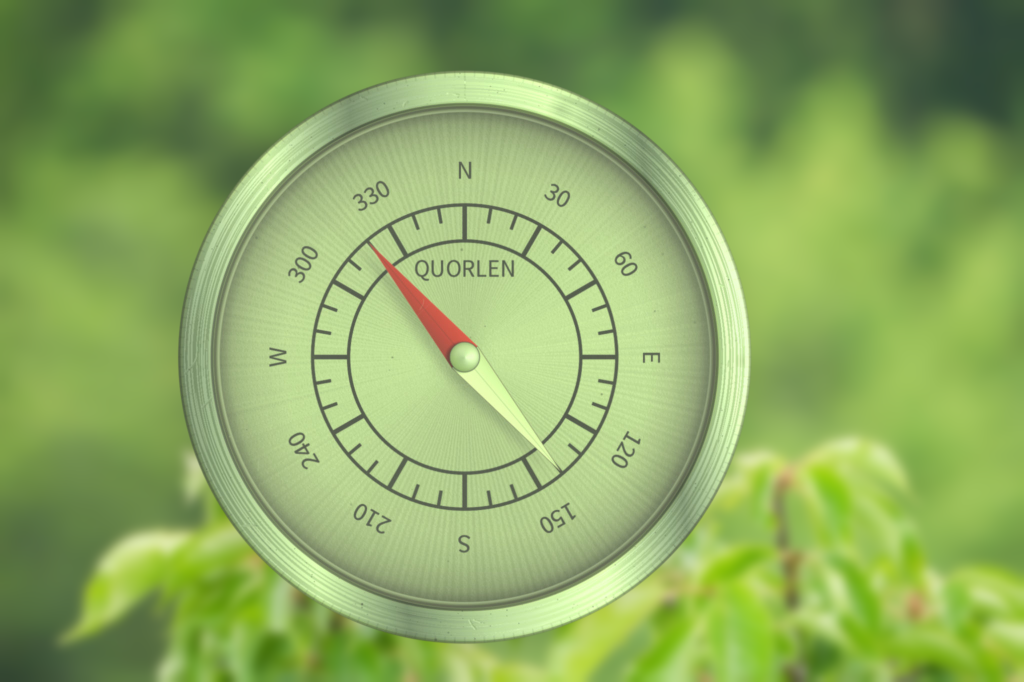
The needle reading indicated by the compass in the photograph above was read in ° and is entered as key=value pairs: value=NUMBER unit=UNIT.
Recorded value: value=320 unit=°
